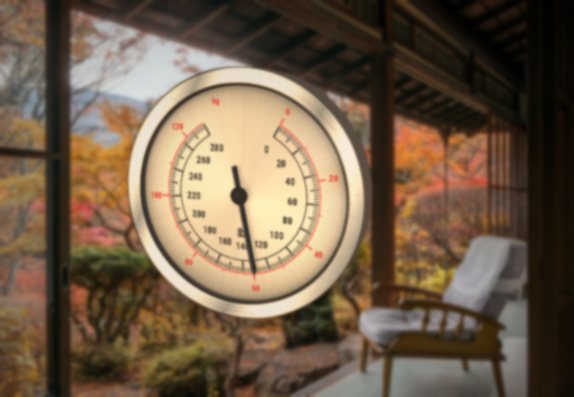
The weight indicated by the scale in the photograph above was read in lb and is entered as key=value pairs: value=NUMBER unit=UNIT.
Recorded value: value=130 unit=lb
